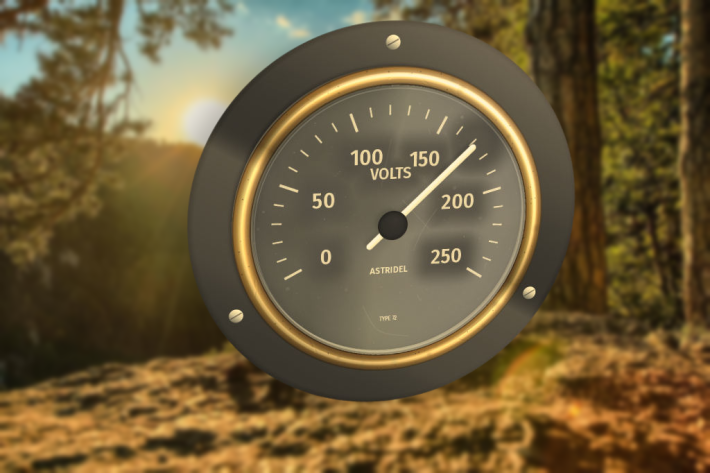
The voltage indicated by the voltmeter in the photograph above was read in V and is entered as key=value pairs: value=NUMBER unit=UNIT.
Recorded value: value=170 unit=V
